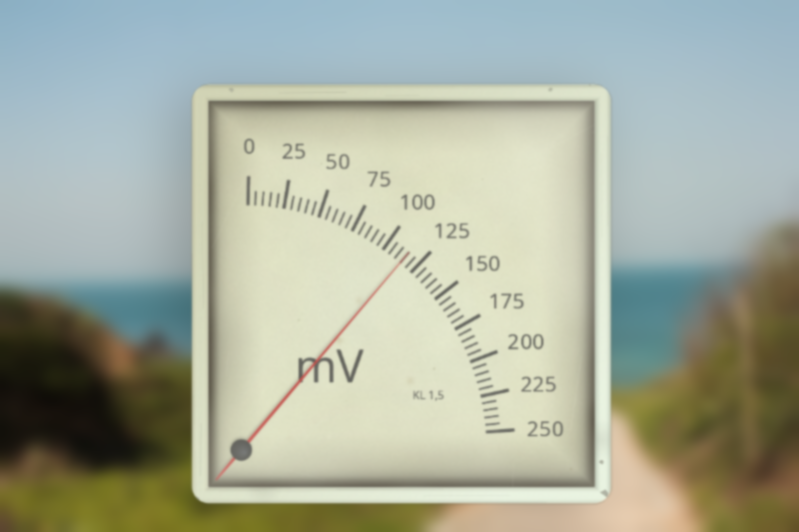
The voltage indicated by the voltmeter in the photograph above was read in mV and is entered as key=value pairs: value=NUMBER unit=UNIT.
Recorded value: value=115 unit=mV
